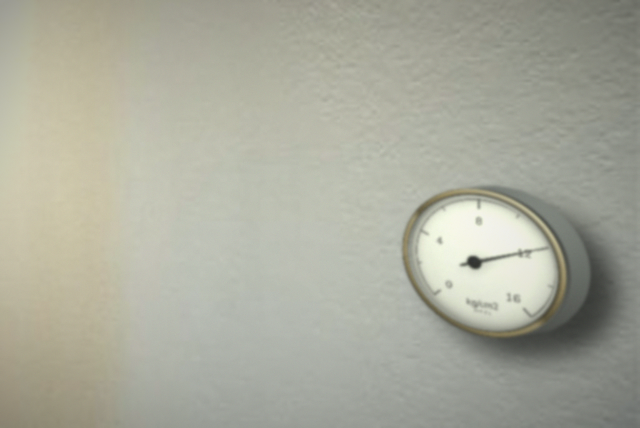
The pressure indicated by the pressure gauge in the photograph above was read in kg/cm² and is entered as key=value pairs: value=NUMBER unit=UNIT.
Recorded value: value=12 unit=kg/cm²
